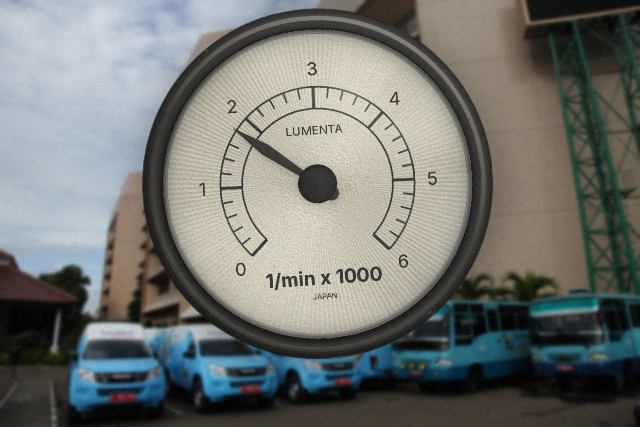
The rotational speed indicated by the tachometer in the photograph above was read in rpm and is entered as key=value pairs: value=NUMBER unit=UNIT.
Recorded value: value=1800 unit=rpm
